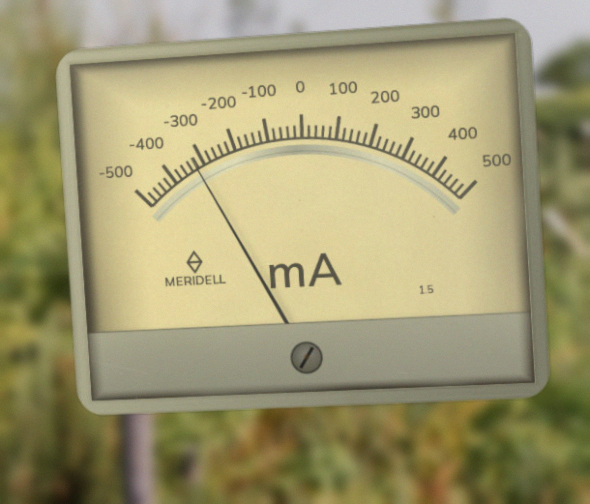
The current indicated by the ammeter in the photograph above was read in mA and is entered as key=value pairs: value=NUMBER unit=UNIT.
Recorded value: value=-320 unit=mA
